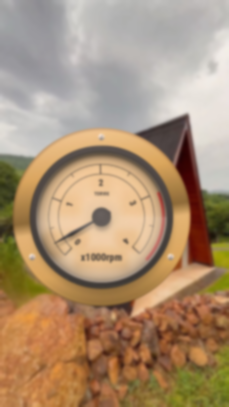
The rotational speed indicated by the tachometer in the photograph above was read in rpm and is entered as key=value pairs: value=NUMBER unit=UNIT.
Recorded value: value=250 unit=rpm
